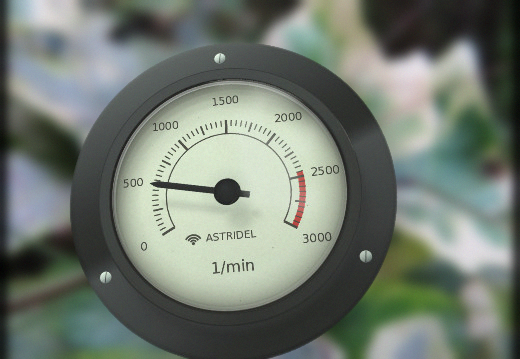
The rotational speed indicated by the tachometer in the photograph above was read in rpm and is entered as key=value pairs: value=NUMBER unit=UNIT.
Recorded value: value=500 unit=rpm
